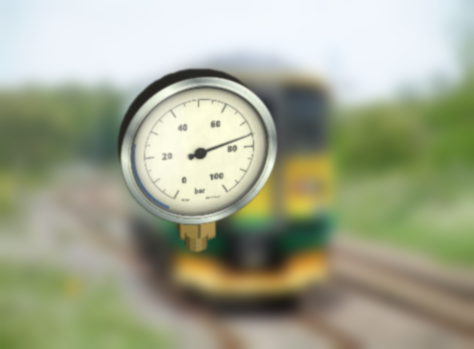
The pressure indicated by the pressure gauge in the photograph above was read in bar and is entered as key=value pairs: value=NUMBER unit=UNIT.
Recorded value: value=75 unit=bar
